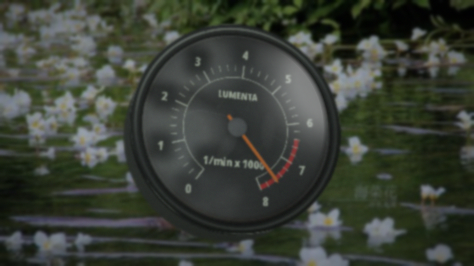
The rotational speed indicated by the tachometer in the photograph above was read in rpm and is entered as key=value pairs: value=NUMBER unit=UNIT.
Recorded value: value=7600 unit=rpm
